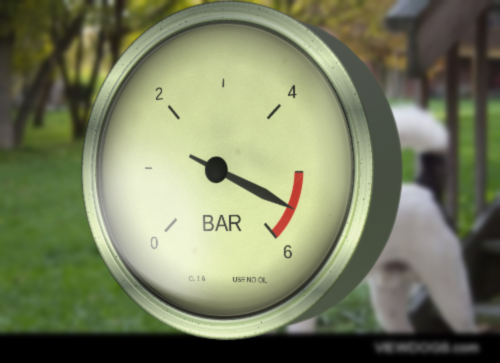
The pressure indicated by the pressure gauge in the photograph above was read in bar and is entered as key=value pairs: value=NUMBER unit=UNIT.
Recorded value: value=5.5 unit=bar
